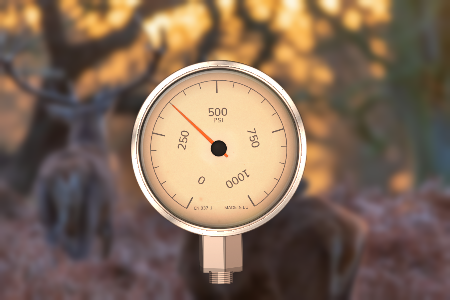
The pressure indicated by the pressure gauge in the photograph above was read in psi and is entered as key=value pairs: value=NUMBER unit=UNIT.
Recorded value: value=350 unit=psi
